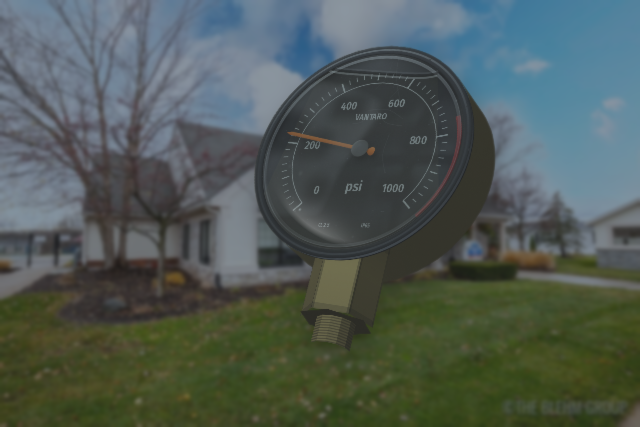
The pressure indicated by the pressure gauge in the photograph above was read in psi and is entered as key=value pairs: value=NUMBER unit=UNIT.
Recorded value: value=220 unit=psi
